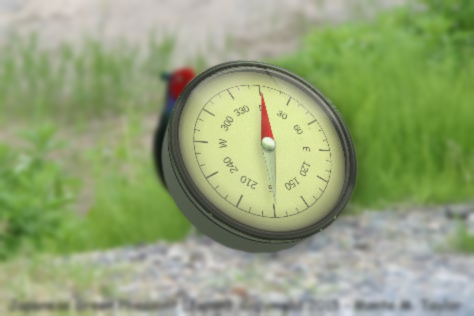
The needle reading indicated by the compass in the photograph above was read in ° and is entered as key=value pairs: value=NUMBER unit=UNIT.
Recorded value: value=0 unit=°
